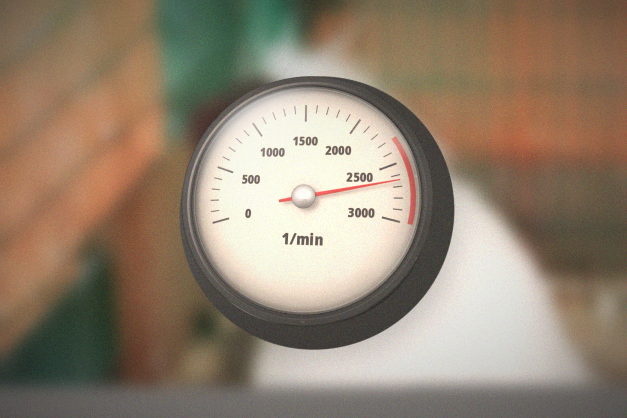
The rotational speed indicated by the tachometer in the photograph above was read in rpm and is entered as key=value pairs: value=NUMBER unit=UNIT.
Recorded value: value=2650 unit=rpm
